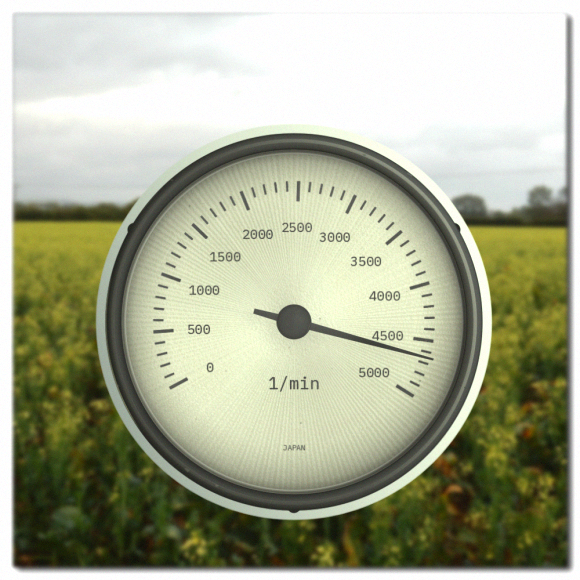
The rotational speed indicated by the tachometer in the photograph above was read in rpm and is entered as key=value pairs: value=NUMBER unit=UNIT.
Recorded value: value=4650 unit=rpm
